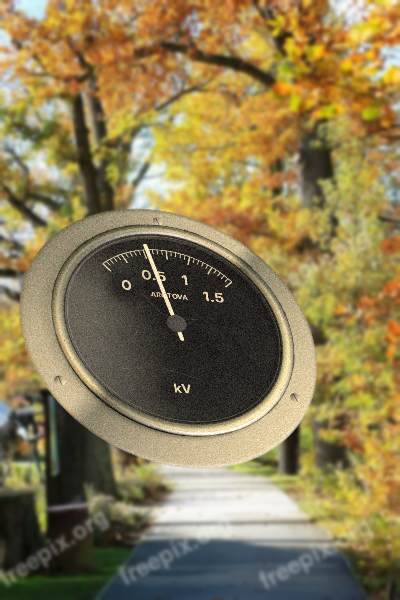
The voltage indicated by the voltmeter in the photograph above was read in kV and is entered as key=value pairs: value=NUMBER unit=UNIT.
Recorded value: value=0.5 unit=kV
